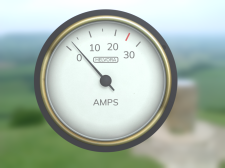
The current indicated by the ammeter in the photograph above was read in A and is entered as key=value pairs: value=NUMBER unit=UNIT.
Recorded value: value=2.5 unit=A
